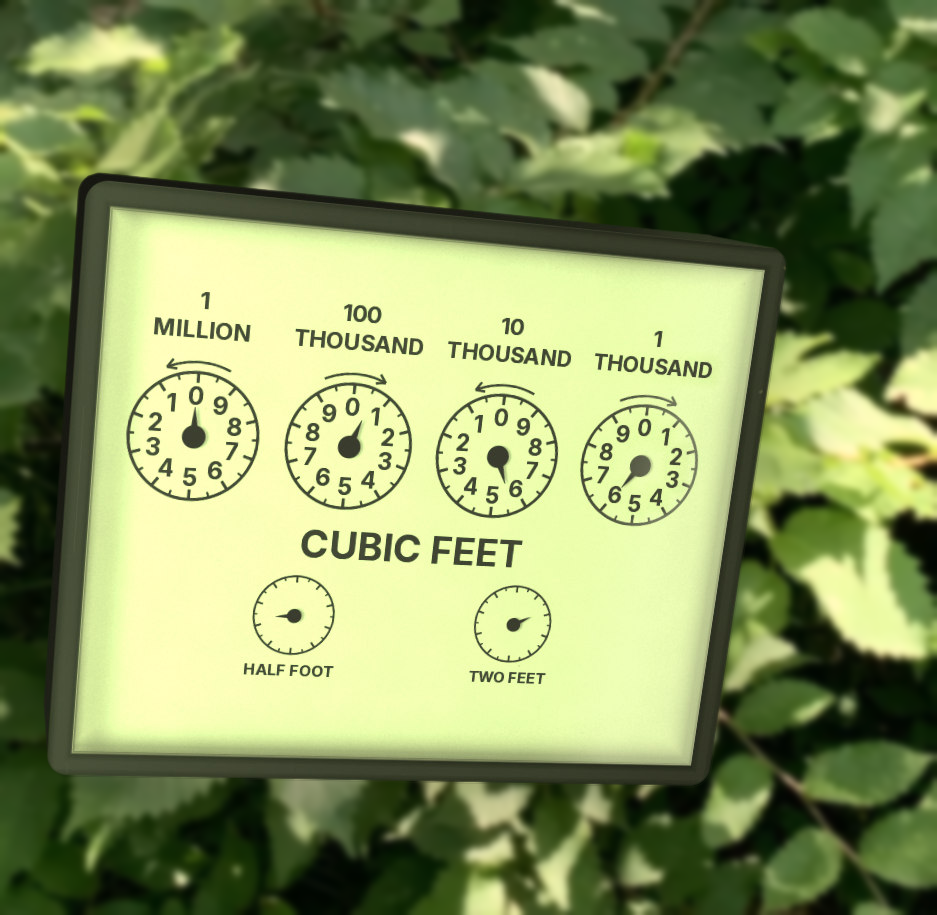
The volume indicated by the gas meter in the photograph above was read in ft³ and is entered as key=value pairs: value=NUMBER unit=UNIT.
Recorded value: value=5600 unit=ft³
